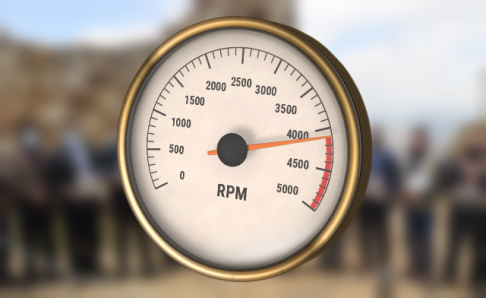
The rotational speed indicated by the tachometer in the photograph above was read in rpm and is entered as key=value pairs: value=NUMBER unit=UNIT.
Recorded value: value=4100 unit=rpm
